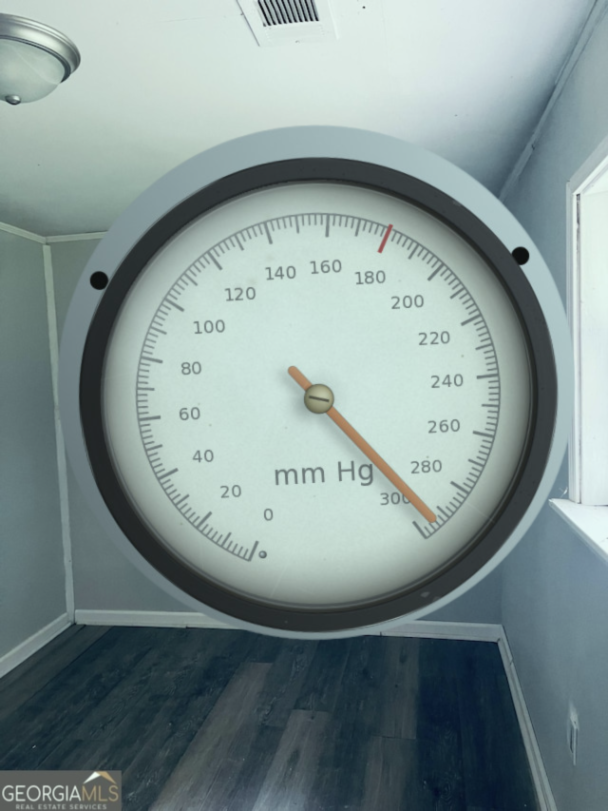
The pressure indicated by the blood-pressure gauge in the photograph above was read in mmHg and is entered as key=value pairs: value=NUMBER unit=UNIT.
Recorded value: value=294 unit=mmHg
